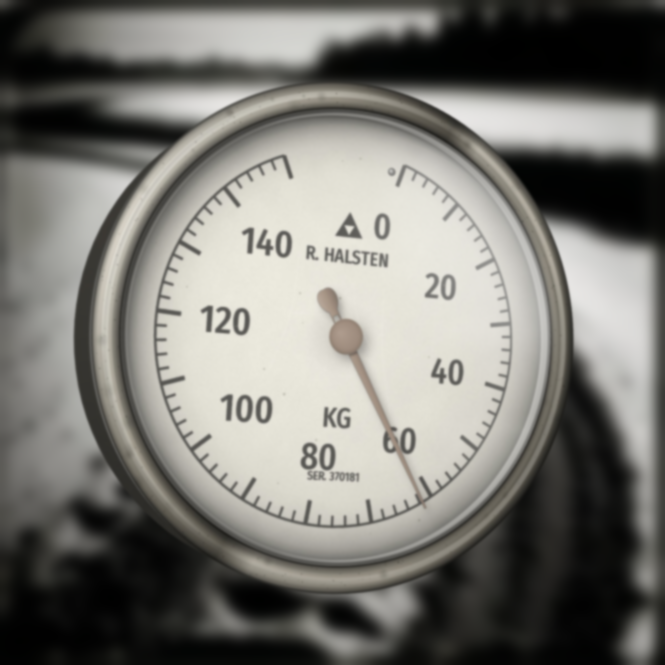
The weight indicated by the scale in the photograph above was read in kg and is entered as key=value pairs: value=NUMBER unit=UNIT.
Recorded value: value=62 unit=kg
